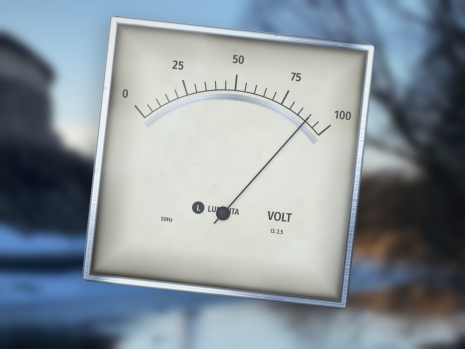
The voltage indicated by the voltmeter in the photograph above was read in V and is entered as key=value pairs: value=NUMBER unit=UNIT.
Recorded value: value=90 unit=V
